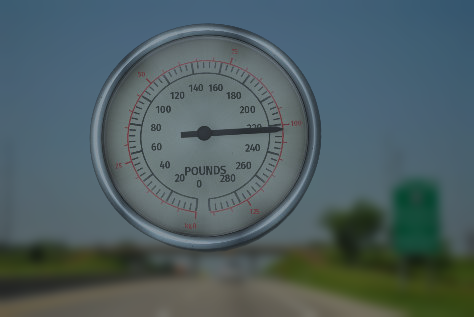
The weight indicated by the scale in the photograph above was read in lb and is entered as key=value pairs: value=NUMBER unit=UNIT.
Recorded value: value=224 unit=lb
